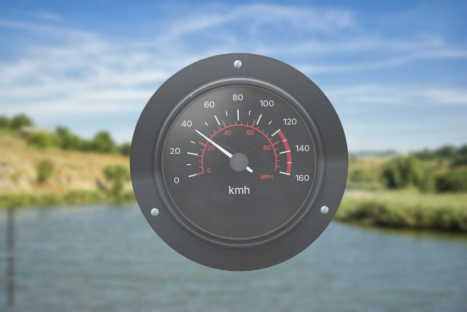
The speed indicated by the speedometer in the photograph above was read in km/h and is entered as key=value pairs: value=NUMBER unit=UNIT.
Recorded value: value=40 unit=km/h
